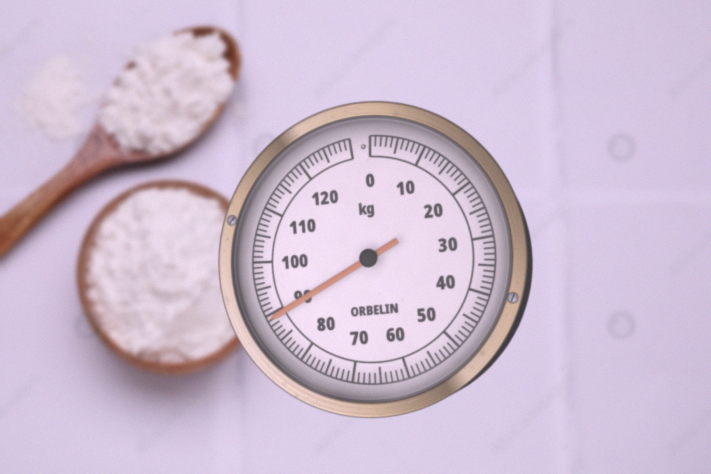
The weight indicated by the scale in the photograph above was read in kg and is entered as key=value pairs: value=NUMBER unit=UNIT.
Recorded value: value=89 unit=kg
